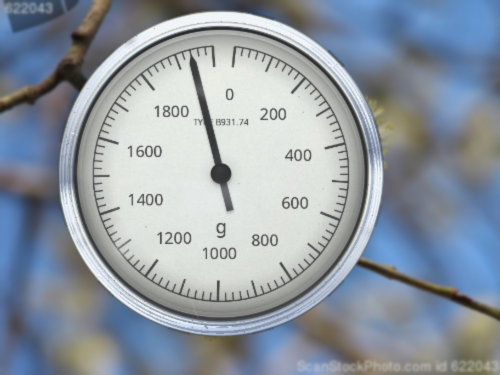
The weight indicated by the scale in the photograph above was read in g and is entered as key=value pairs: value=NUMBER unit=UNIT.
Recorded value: value=1940 unit=g
